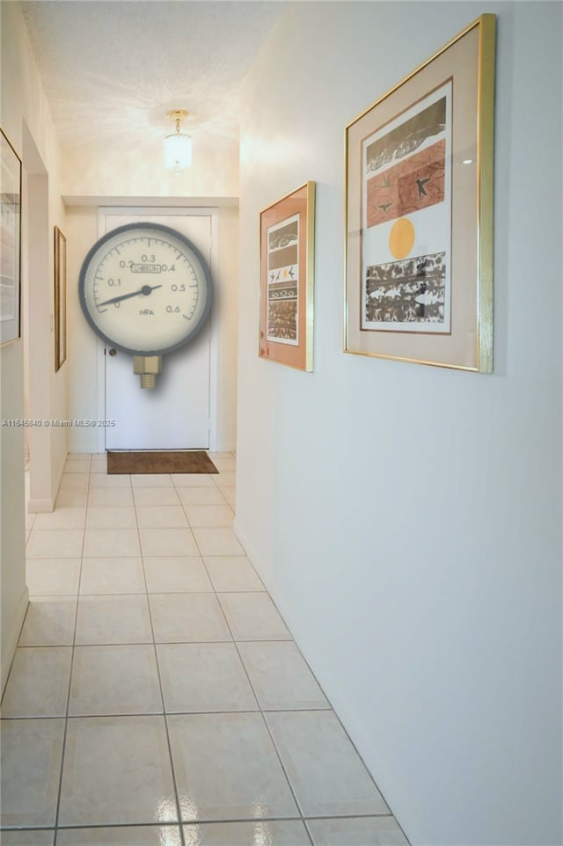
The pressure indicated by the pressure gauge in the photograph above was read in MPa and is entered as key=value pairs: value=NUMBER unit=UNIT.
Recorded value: value=0.02 unit=MPa
